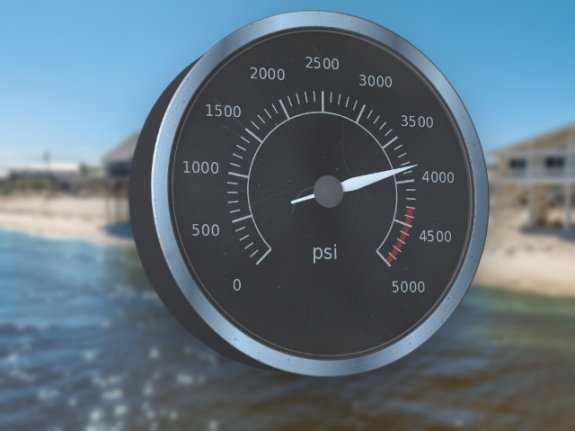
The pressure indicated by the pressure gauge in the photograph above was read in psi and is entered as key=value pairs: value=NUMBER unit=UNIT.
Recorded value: value=3850 unit=psi
